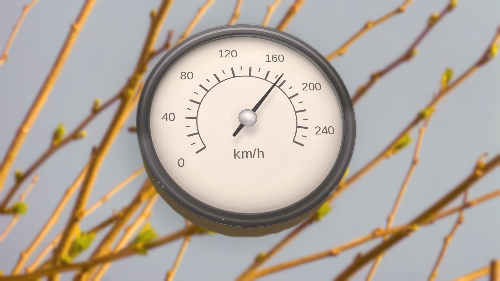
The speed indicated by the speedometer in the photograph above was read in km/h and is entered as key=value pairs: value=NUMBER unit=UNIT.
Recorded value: value=175 unit=km/h
